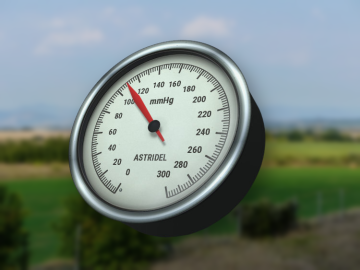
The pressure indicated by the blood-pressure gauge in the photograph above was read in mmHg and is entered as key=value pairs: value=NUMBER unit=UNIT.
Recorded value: value=110 unit=mmHg
